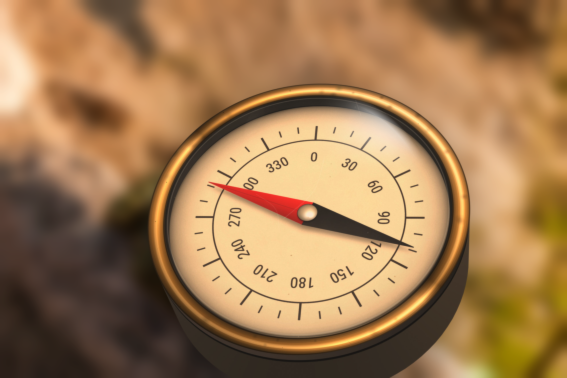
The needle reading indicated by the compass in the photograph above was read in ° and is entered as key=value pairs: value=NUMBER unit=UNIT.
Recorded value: value=290 unit=°
